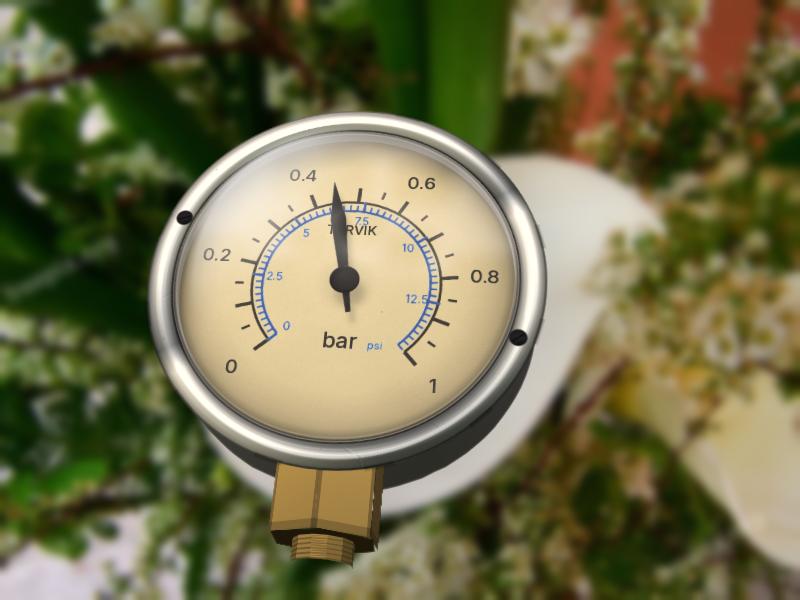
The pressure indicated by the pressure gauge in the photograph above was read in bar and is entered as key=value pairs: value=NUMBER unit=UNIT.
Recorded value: value=0.45 unit=bar
